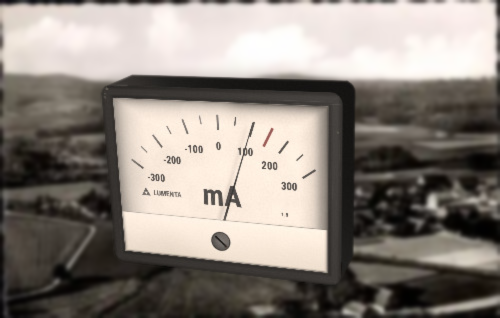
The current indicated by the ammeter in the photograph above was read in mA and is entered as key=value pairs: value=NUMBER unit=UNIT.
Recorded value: value=100 unit=mA
